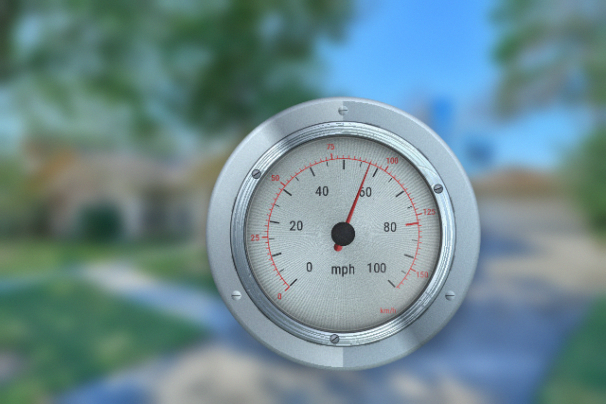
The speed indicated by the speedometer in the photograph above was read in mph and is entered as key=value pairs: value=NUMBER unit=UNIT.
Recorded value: value=57.5 unit=mph
